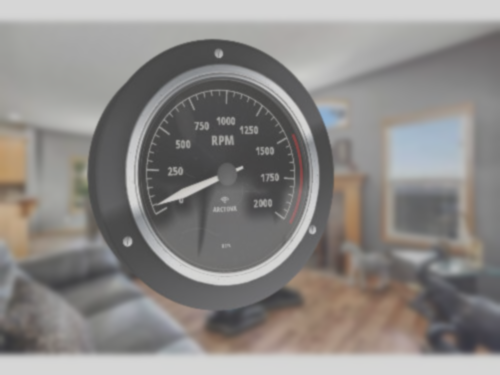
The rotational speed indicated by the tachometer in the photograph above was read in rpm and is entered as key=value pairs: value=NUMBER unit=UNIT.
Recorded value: value=50 unit=rpm
